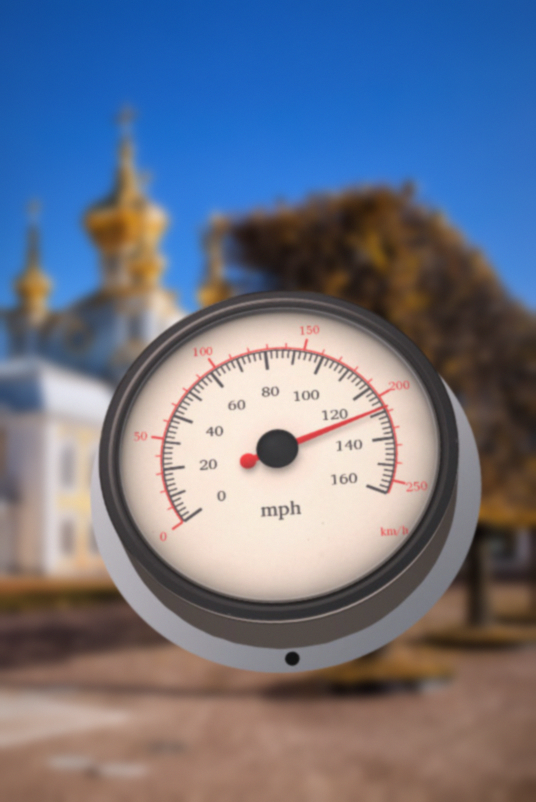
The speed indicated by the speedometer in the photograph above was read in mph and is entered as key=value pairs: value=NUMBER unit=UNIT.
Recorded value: value=130 unit=mph
